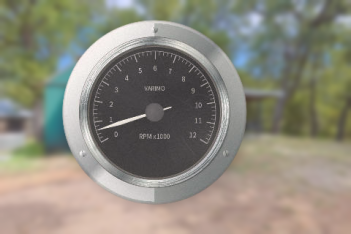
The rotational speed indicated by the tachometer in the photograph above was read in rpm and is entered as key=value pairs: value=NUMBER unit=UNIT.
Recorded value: value=600 unit=rpm
